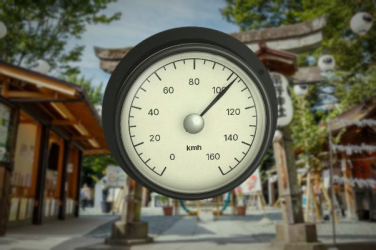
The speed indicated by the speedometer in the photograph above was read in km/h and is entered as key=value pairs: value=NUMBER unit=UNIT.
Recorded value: value=102.5 unit=km/h
